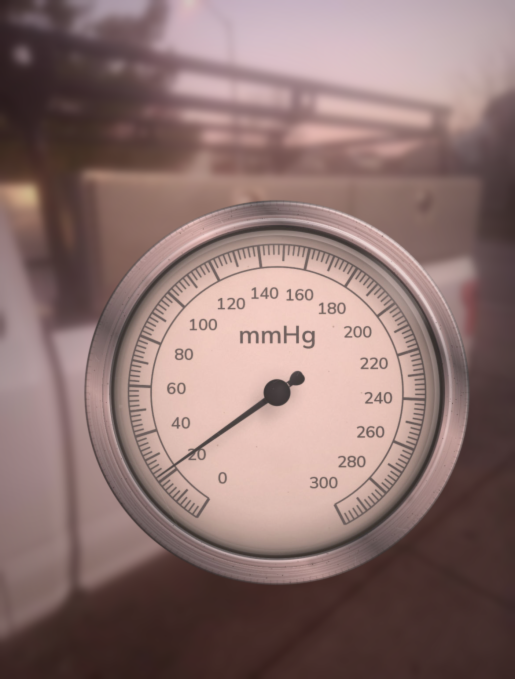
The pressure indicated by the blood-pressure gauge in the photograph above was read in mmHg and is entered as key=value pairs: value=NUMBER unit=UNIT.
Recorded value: value=22 unit=mmHg
